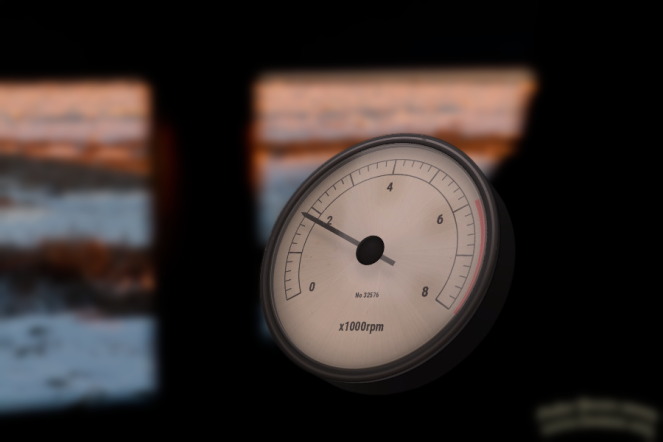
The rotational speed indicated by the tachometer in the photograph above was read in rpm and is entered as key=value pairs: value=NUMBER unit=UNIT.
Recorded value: value=1800 unit=rpm
